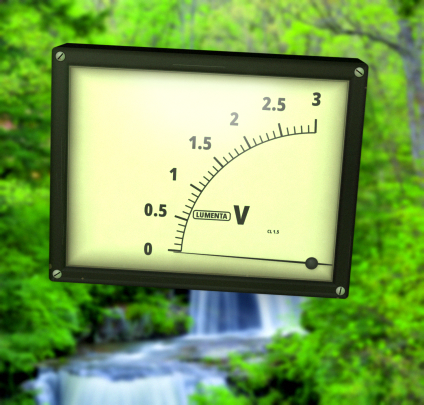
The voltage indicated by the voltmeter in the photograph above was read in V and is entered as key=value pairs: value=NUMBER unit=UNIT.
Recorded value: value=0 unit=V
